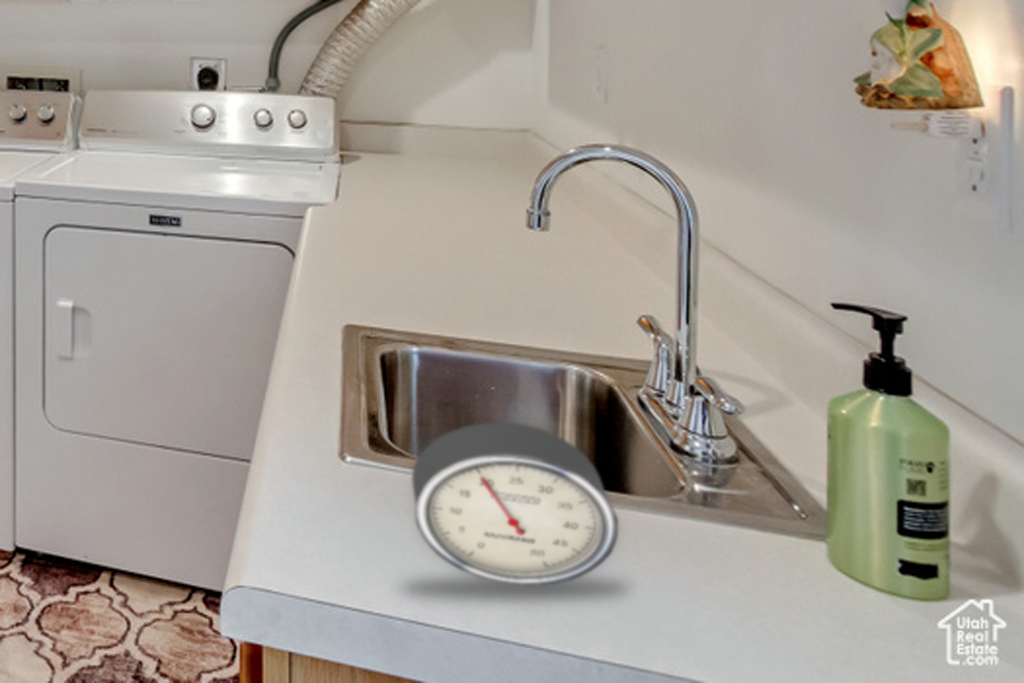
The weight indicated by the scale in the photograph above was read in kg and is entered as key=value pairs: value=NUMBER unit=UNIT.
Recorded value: value=20 unit=kg
